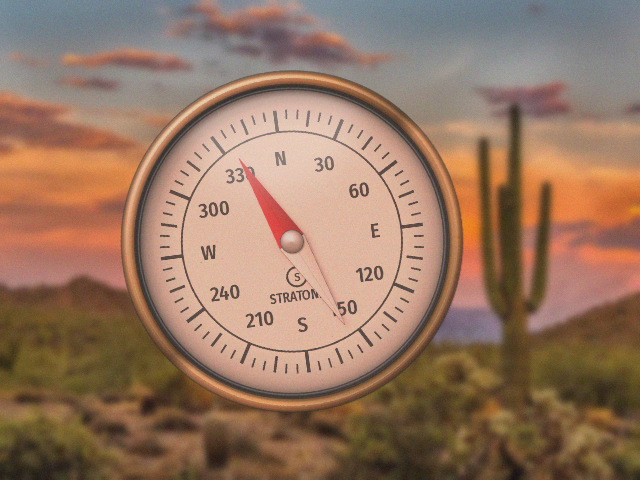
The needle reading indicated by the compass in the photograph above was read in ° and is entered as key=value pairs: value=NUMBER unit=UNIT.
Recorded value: value=335 unit=°
